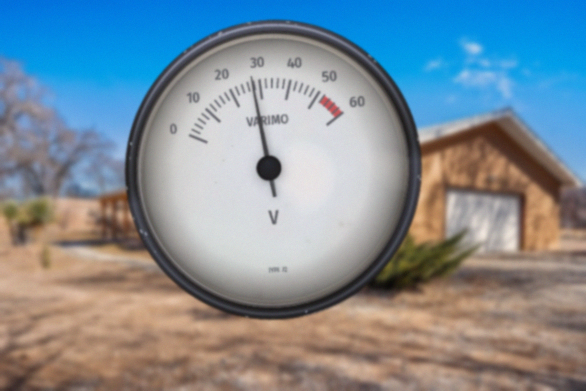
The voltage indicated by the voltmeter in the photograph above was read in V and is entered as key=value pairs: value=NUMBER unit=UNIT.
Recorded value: value=28 unit=V
